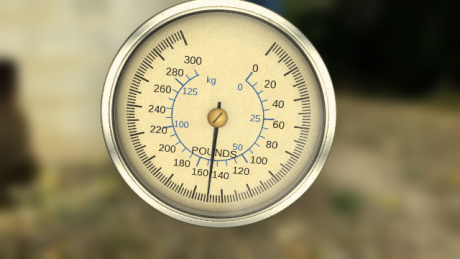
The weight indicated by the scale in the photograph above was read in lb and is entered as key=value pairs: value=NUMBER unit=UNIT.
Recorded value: value=150 unit=lb
